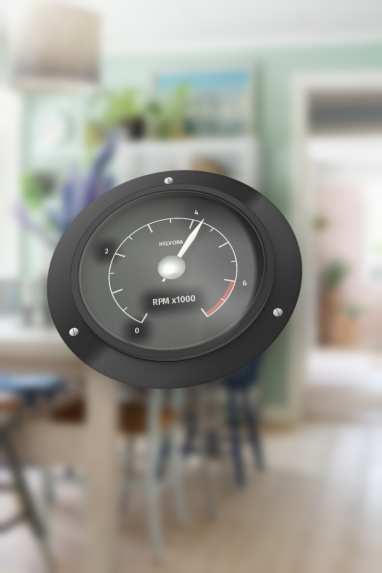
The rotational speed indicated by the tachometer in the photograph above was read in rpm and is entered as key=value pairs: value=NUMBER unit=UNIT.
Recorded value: value=4250 unit=rpm
